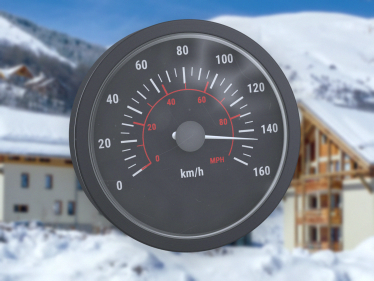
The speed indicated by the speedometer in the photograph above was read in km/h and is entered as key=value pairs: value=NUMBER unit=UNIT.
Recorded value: value=145 unit=km/h
